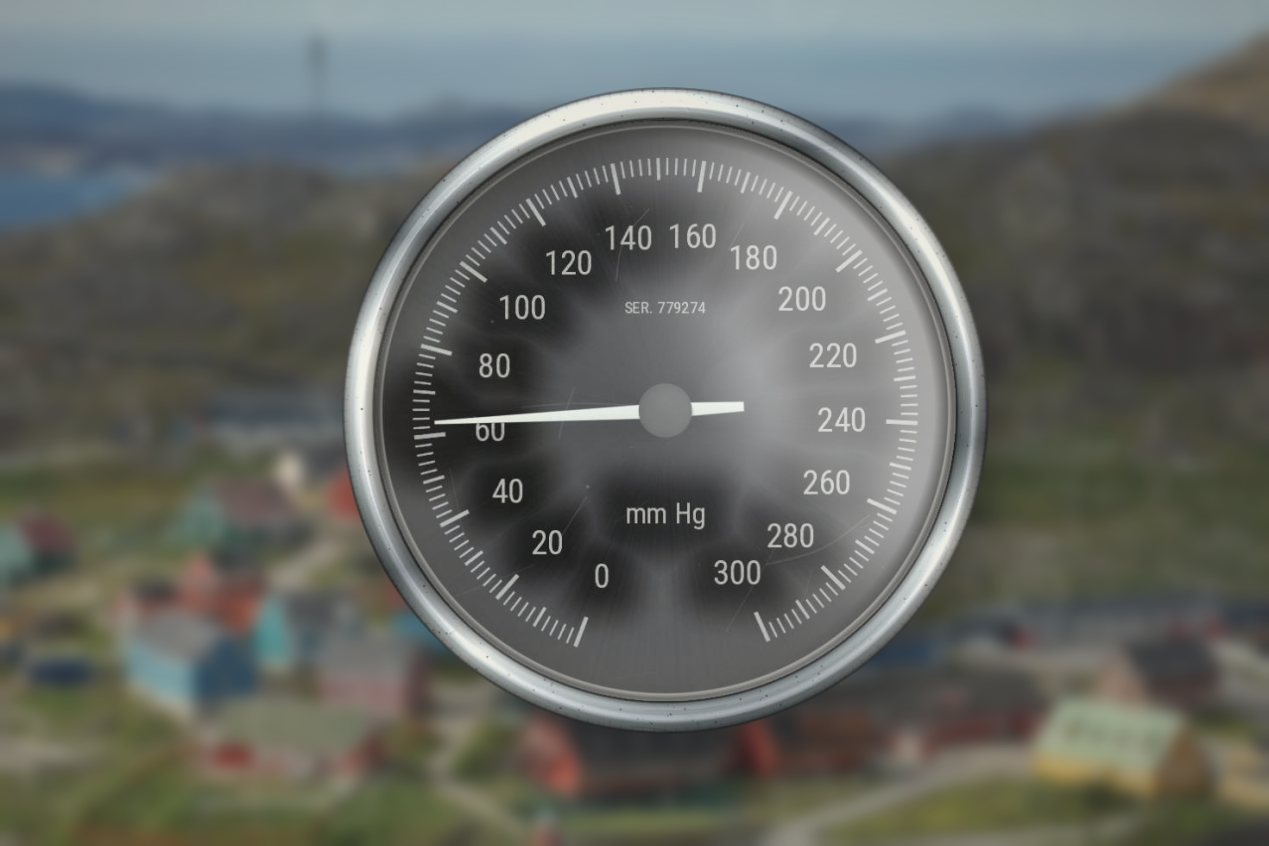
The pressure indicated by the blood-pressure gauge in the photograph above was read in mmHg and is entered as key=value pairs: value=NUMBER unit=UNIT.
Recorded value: value=63 unit=mmHg
